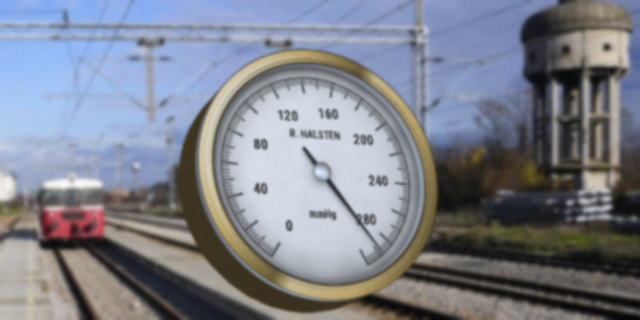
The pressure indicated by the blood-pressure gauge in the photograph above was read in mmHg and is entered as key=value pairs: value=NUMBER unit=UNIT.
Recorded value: value=290 unit=mmHg
